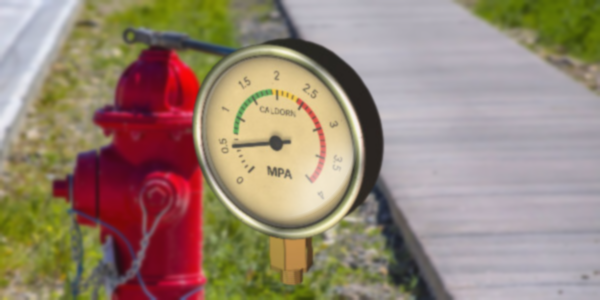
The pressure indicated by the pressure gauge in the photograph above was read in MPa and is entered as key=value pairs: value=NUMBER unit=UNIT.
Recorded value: value=0.5 unit=MPa
